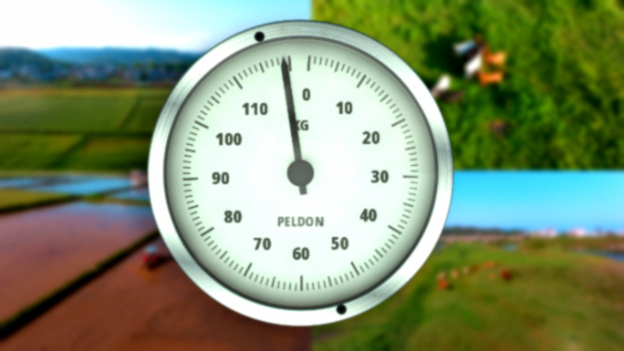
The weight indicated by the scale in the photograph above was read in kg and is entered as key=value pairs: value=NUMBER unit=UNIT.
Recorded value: value=119 unit=kg
